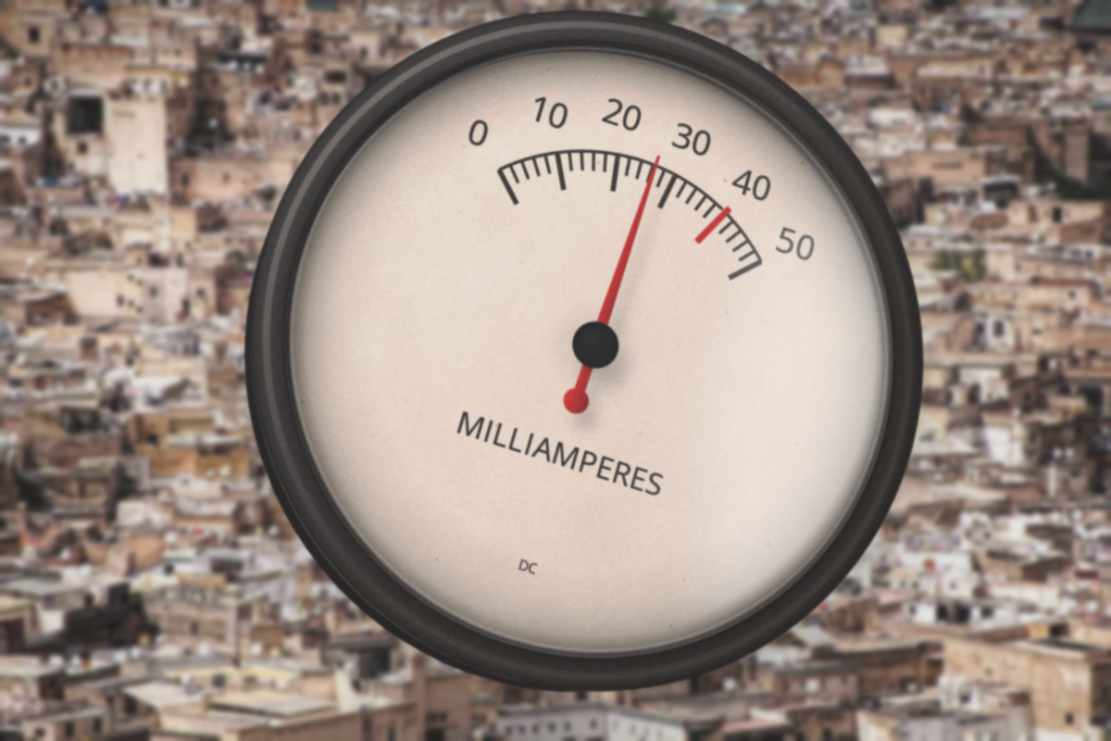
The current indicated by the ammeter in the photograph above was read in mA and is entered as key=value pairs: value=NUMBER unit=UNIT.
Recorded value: value=26 unit=mA
